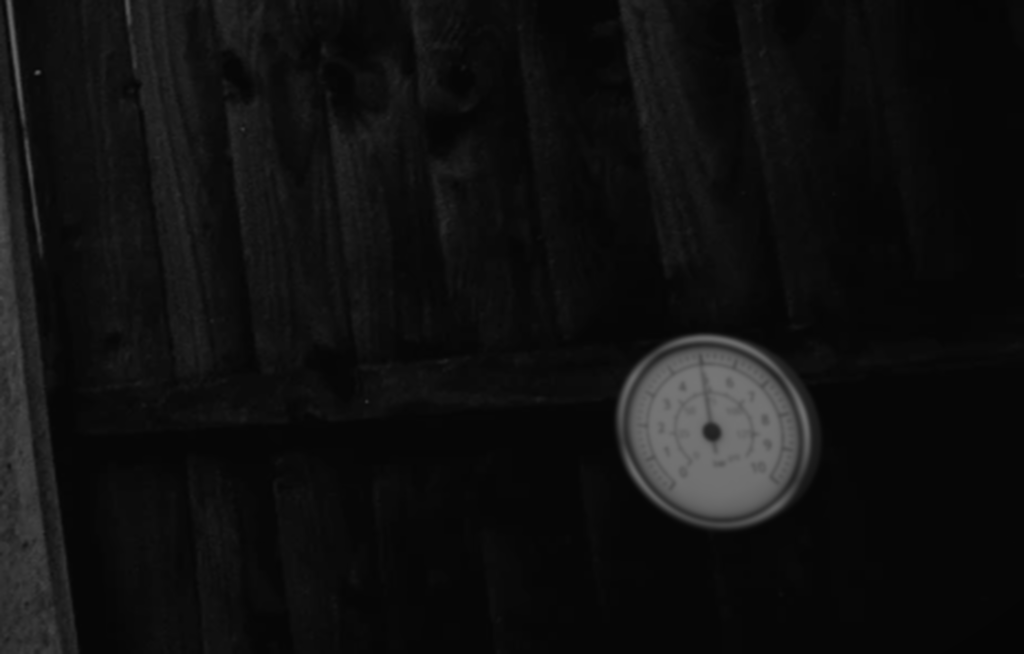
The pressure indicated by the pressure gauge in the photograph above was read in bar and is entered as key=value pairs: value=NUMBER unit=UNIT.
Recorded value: value=5 unit=bar
